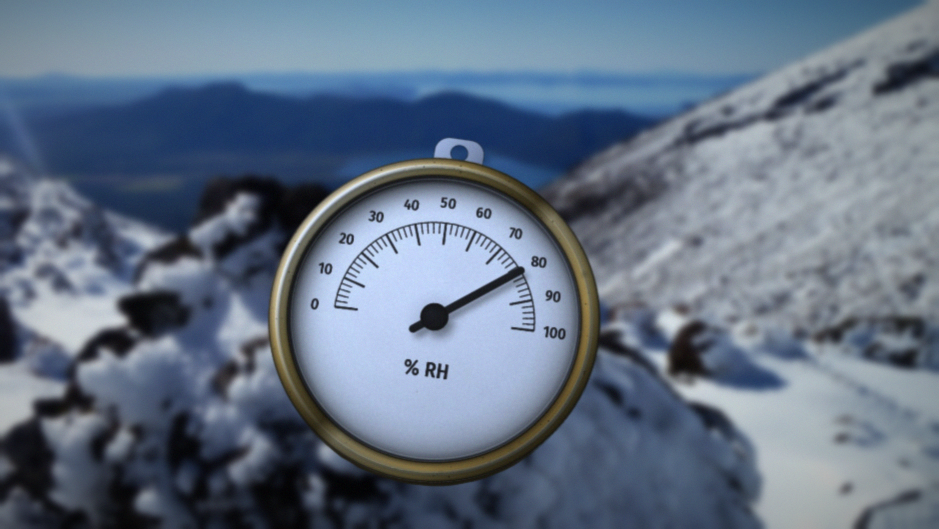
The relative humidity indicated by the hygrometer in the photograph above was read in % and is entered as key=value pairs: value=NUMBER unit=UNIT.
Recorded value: value=80 unit=%
